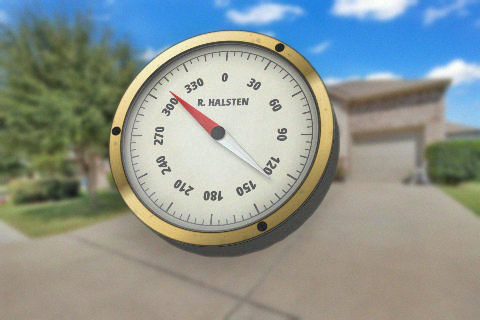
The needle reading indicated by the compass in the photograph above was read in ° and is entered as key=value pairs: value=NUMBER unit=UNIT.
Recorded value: value=310 unit=°
